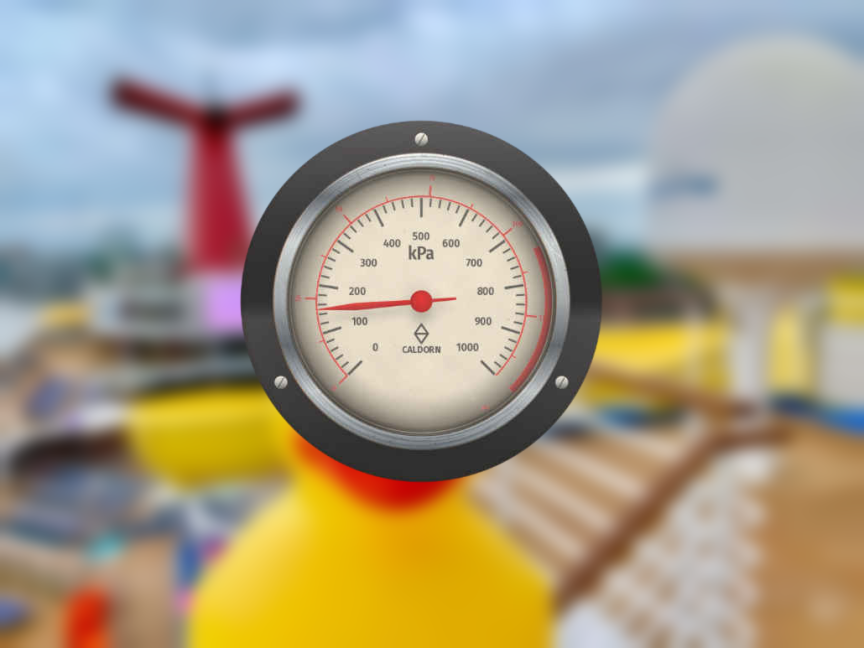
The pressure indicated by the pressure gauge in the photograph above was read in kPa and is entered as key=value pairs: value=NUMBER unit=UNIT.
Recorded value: value=150 unit=kPa
